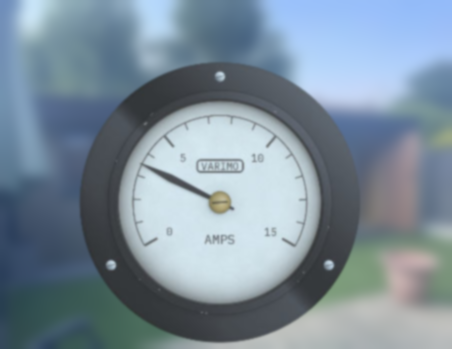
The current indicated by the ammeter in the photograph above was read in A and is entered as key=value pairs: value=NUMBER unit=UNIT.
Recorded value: value=3.5 unit=A
